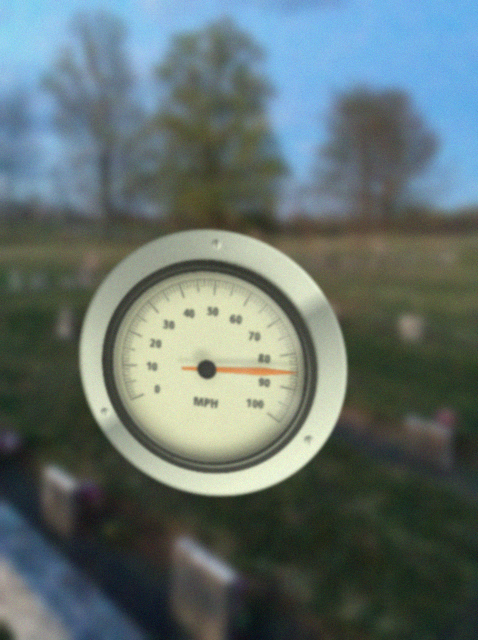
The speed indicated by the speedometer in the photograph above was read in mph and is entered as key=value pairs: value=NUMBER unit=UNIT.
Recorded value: value=85 unit=mph
